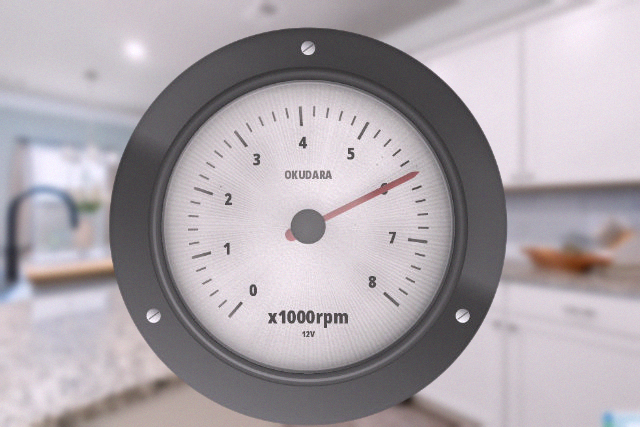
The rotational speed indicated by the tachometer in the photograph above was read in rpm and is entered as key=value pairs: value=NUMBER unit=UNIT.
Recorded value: value=6000 unit=rpm
